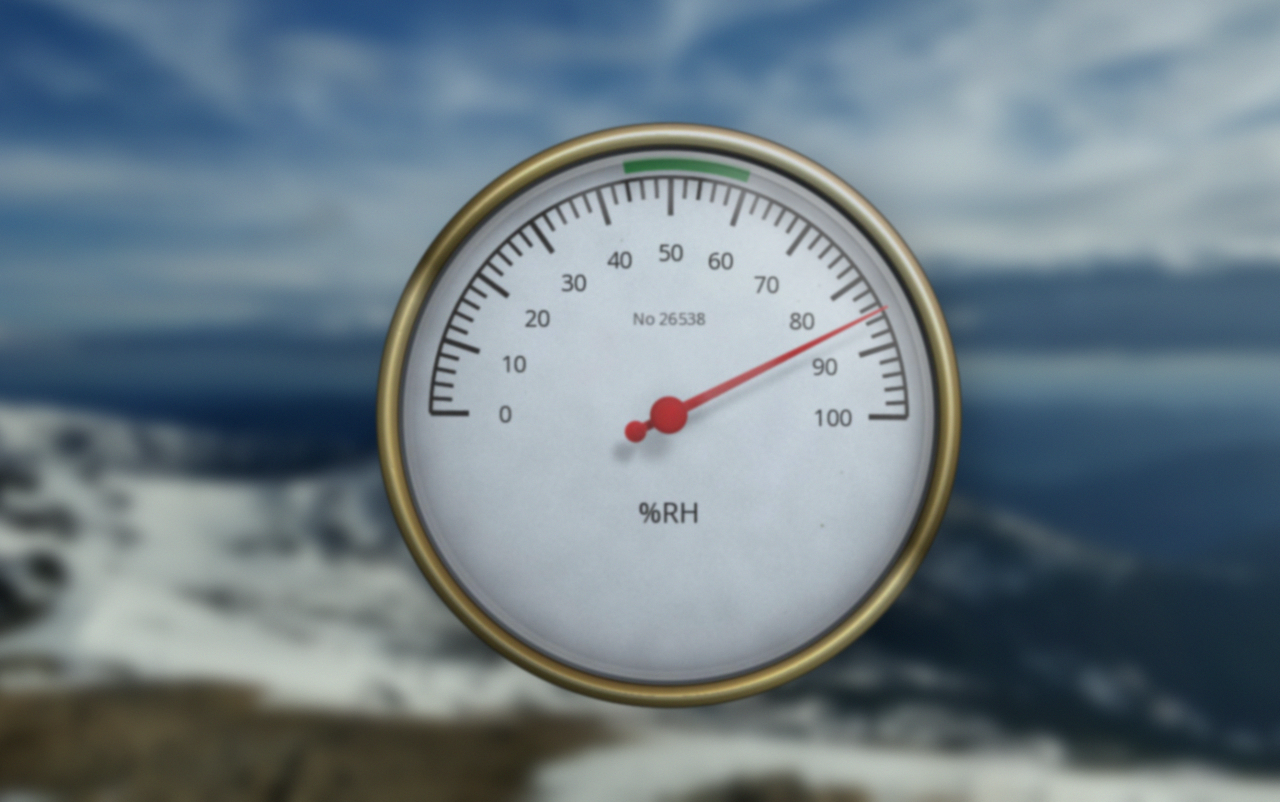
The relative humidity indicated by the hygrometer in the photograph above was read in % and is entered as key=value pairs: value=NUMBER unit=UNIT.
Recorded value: value=85 unit=%
